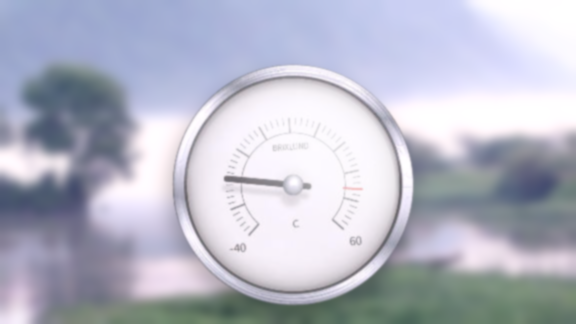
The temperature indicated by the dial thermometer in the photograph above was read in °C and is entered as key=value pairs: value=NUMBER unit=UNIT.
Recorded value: value=-20 unit=°C
